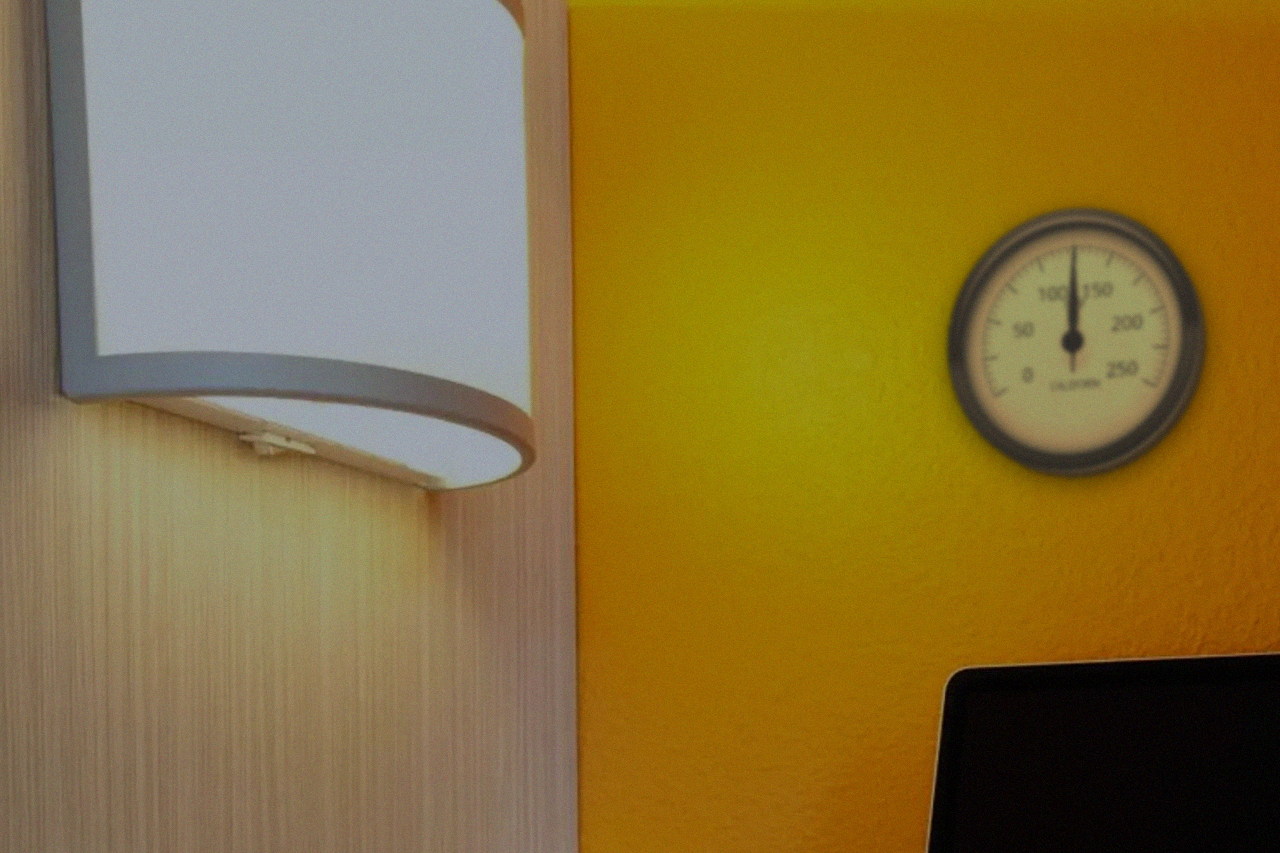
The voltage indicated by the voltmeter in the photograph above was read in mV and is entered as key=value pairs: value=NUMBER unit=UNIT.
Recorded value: value=125 unit=mV
